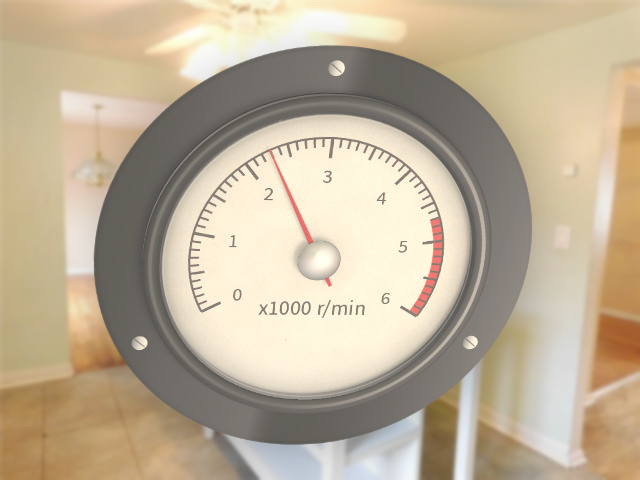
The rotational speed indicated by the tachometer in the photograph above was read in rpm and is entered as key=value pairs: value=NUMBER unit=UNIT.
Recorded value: value=2300 unit=rpm
